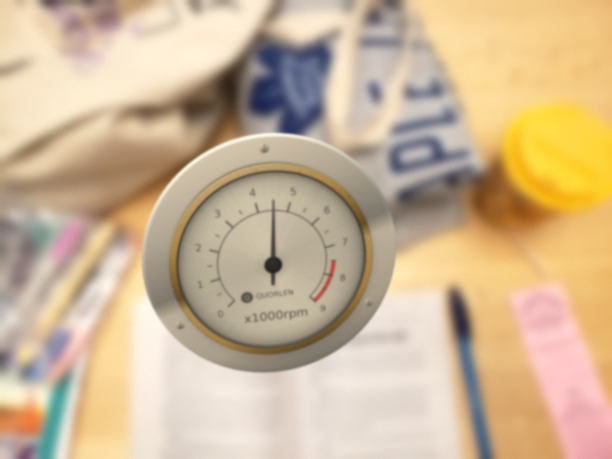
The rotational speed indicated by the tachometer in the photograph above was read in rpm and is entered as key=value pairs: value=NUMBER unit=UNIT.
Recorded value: value=4500 unit=rpm
